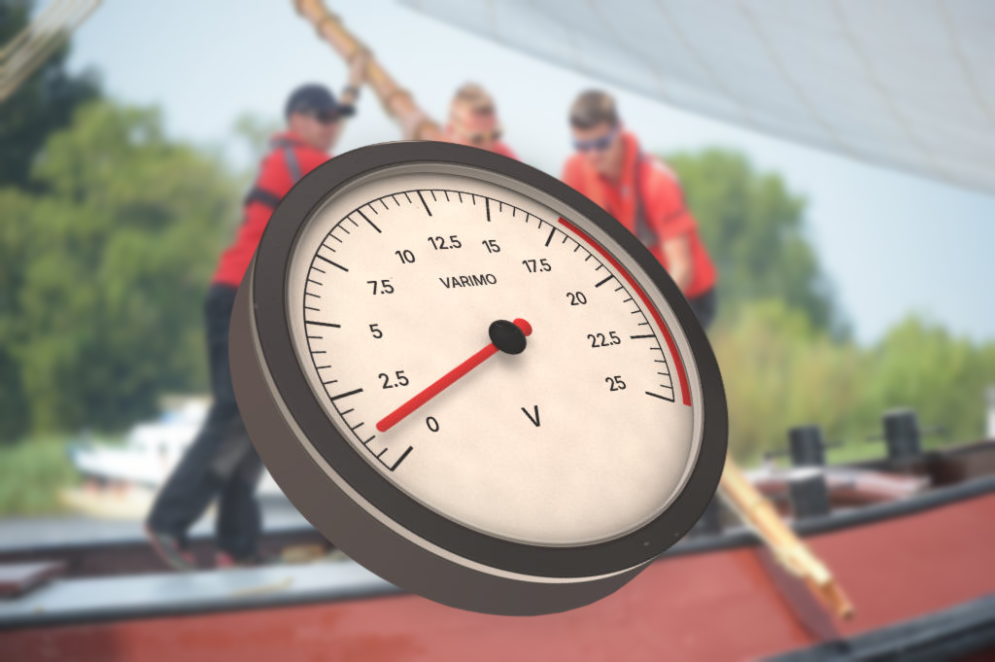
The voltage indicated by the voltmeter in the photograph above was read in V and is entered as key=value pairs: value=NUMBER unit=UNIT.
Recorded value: value=1 unit=V
